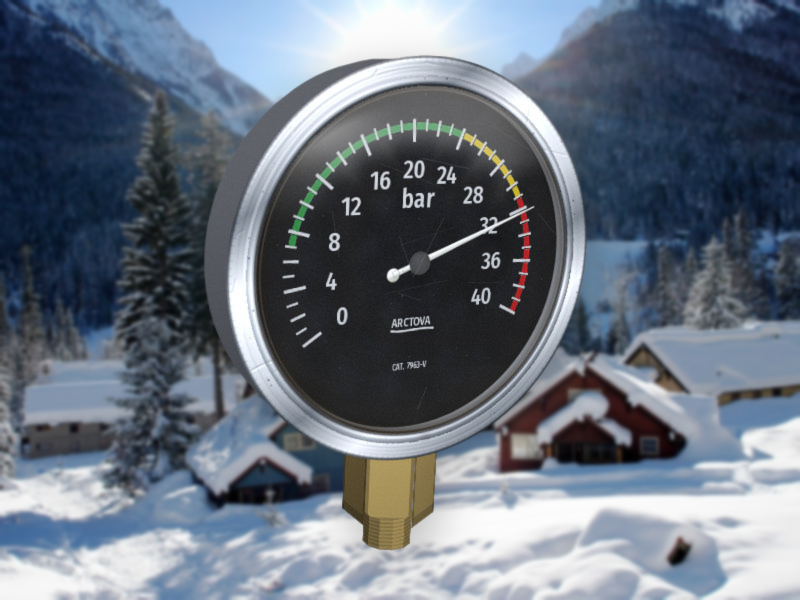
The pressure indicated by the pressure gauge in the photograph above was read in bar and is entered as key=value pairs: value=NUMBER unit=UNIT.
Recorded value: value=32 unit=bar
